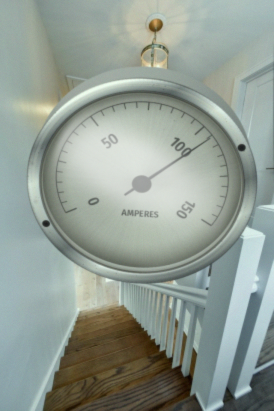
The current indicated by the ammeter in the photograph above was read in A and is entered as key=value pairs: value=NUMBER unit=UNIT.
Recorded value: value=105 unit=A
